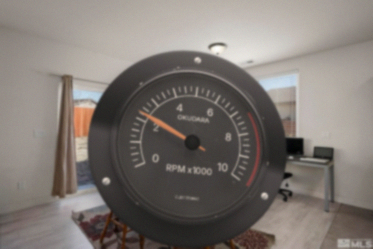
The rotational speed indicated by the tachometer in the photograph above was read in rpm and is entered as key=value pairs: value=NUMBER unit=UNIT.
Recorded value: value=2250 unit=rpm
